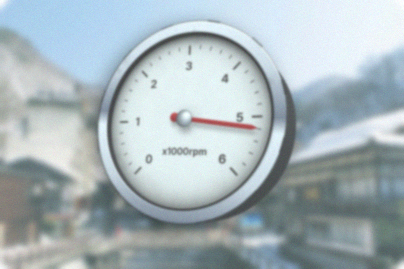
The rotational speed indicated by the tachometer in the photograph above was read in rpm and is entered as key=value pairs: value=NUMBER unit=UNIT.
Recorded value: value=5200 unit=rpm
